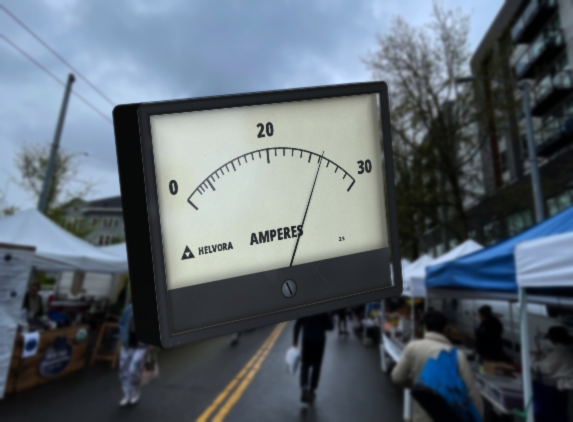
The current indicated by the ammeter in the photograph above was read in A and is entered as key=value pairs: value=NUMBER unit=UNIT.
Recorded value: value=26 unit=A
